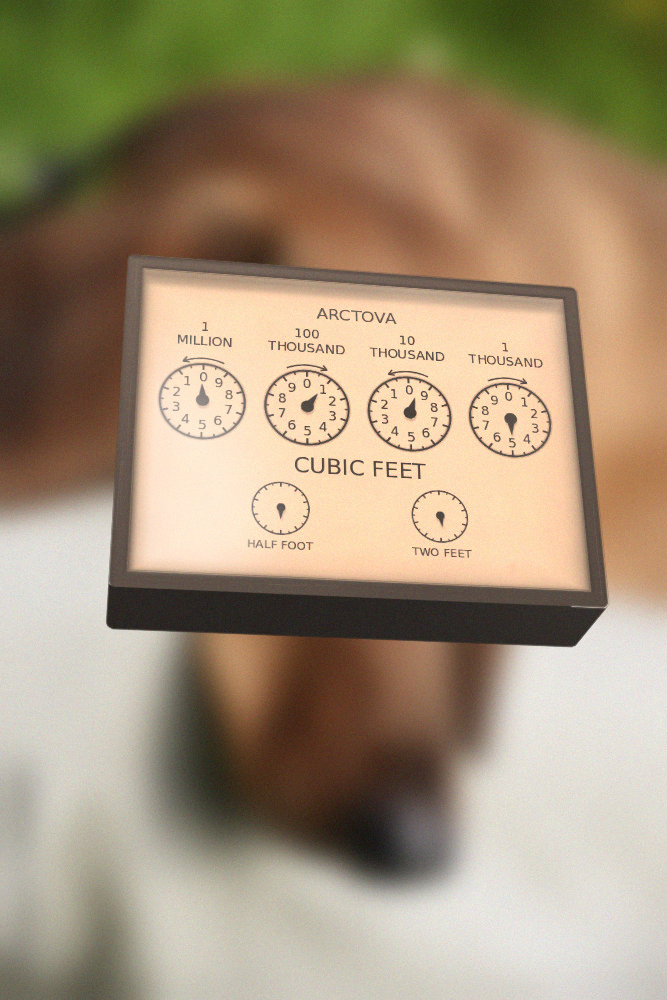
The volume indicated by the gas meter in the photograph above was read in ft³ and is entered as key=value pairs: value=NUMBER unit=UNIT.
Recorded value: value=9500 unit=ft³
